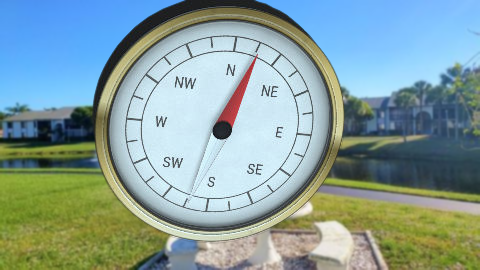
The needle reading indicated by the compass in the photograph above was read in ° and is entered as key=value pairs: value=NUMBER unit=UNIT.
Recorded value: value=15 unit=°
